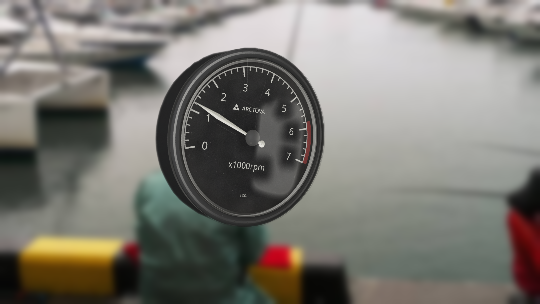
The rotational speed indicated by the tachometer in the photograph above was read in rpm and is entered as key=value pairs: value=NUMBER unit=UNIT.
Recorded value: value=1200 unit=rpm
